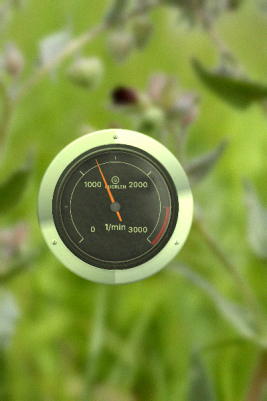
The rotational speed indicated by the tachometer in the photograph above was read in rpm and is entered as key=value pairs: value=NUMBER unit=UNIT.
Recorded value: value=1250 unit=rpm
